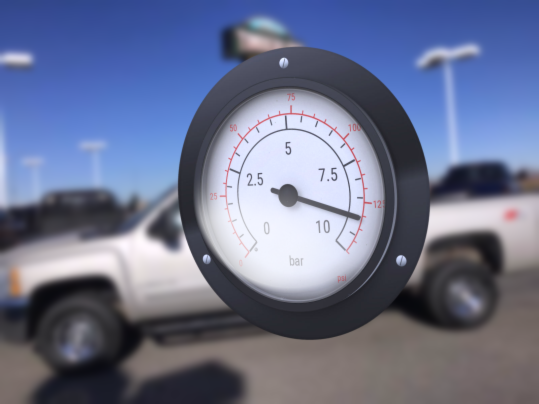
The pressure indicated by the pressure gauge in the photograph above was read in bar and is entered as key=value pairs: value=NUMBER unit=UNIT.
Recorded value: value=9 unit=bar
